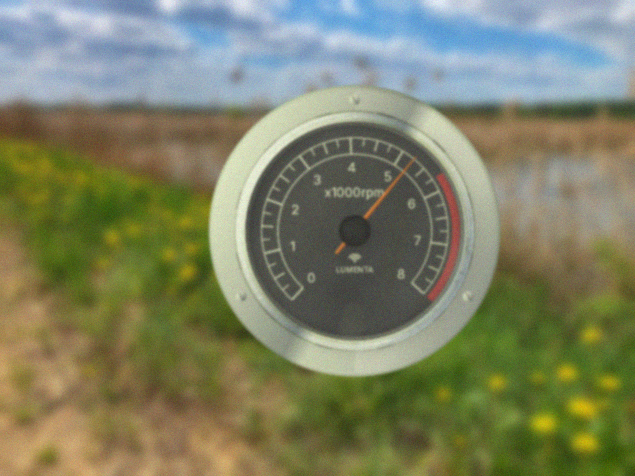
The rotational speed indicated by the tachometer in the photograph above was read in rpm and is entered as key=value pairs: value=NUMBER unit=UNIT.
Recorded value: value=5250 unit=rpm
